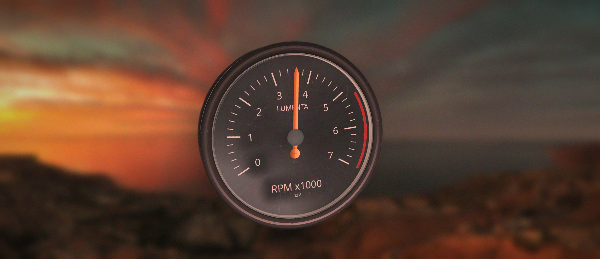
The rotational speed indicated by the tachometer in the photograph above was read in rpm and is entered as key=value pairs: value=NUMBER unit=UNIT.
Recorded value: value=3600 unit=rpm
